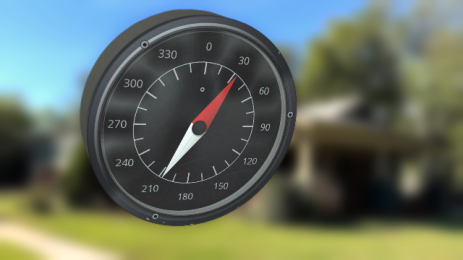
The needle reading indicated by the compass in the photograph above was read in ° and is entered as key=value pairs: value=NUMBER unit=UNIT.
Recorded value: value=30 unit=°
